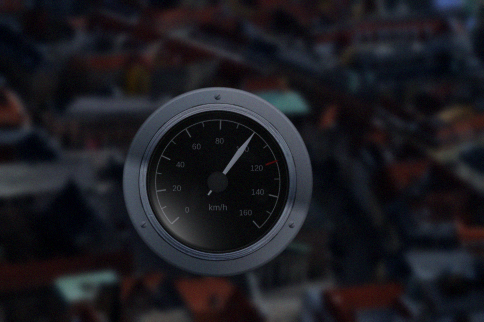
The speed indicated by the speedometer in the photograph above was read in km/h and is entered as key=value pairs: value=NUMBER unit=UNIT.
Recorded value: value=100 unit=km/h
